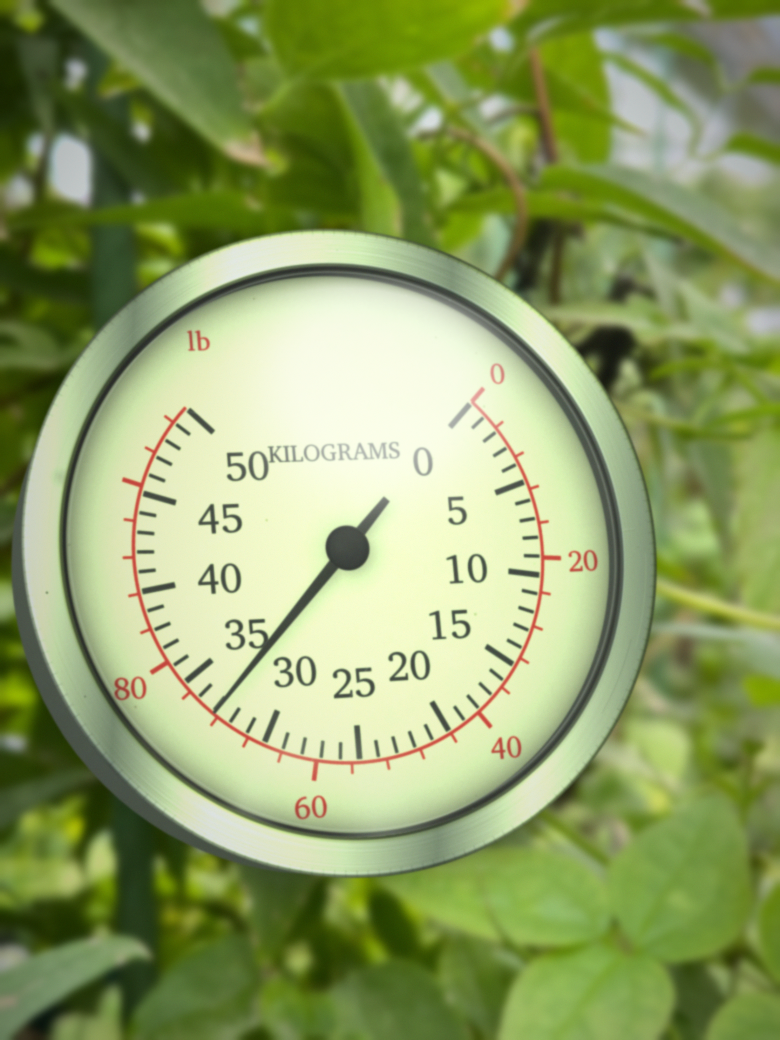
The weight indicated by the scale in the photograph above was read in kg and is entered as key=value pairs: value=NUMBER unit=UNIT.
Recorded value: value=33 unit=kg
